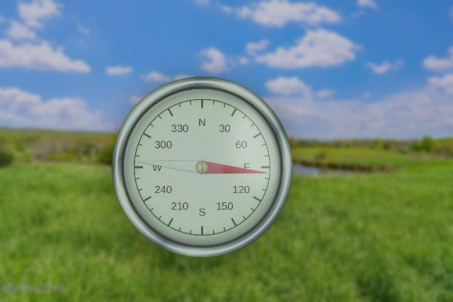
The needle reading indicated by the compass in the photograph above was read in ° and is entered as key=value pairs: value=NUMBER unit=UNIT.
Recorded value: value=95 unit=°
